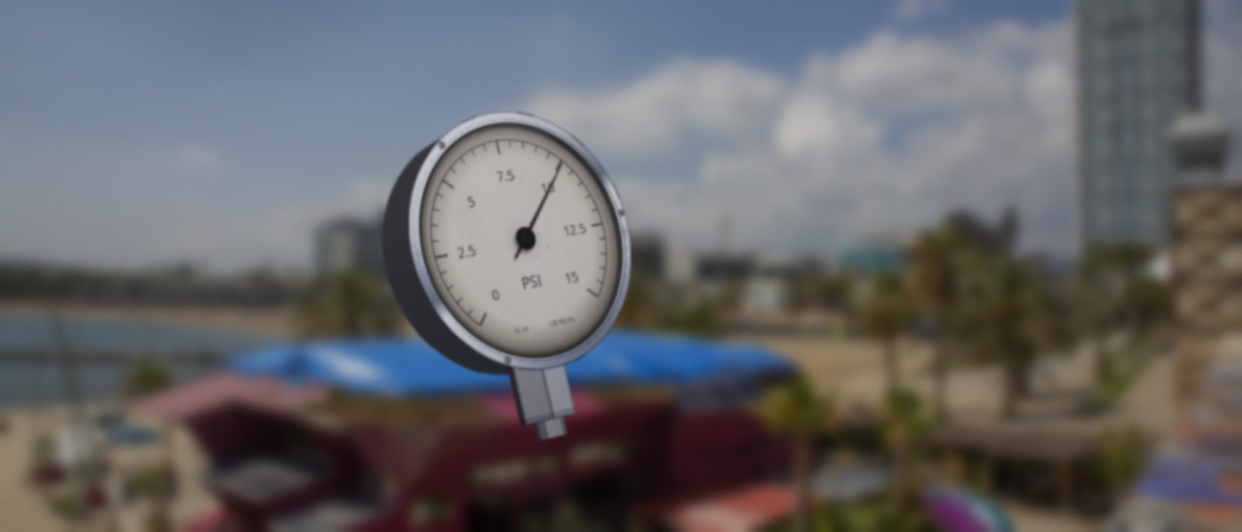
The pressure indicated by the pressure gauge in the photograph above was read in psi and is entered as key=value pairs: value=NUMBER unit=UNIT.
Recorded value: value=10 unit=psi
